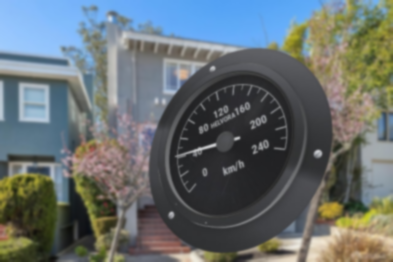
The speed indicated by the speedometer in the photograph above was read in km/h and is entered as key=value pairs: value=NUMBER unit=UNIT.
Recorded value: value=40 unit=km/h
